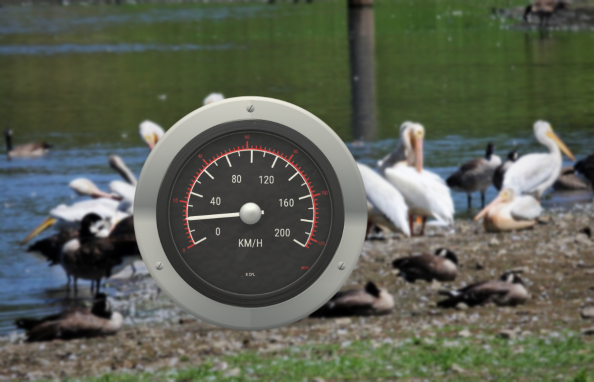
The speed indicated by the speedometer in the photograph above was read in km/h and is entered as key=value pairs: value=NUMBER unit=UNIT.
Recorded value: value=20 unit=km/h
